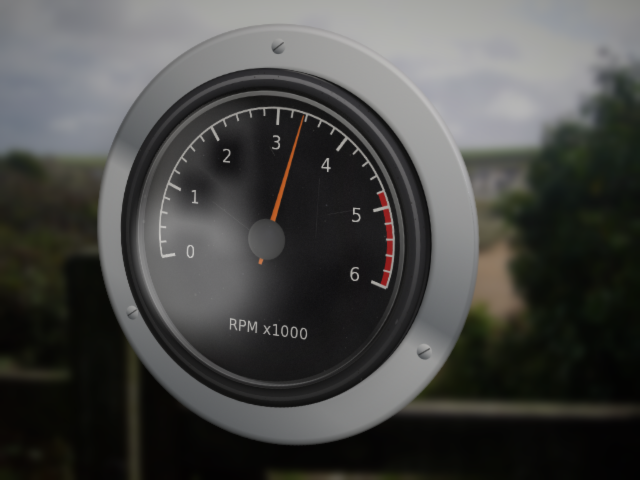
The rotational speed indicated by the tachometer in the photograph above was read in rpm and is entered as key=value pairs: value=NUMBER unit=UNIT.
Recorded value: value=3400 unit=rpm
